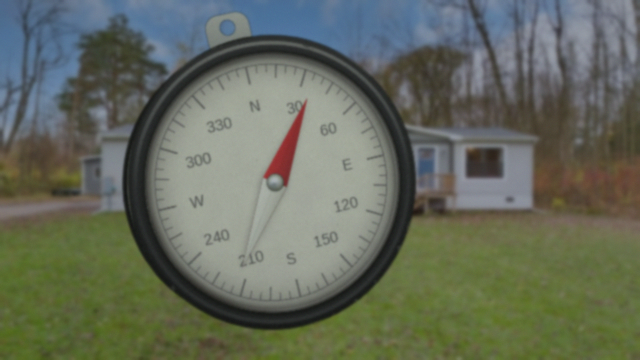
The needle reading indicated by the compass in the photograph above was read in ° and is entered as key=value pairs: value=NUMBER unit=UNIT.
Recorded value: value=35 unit=°
